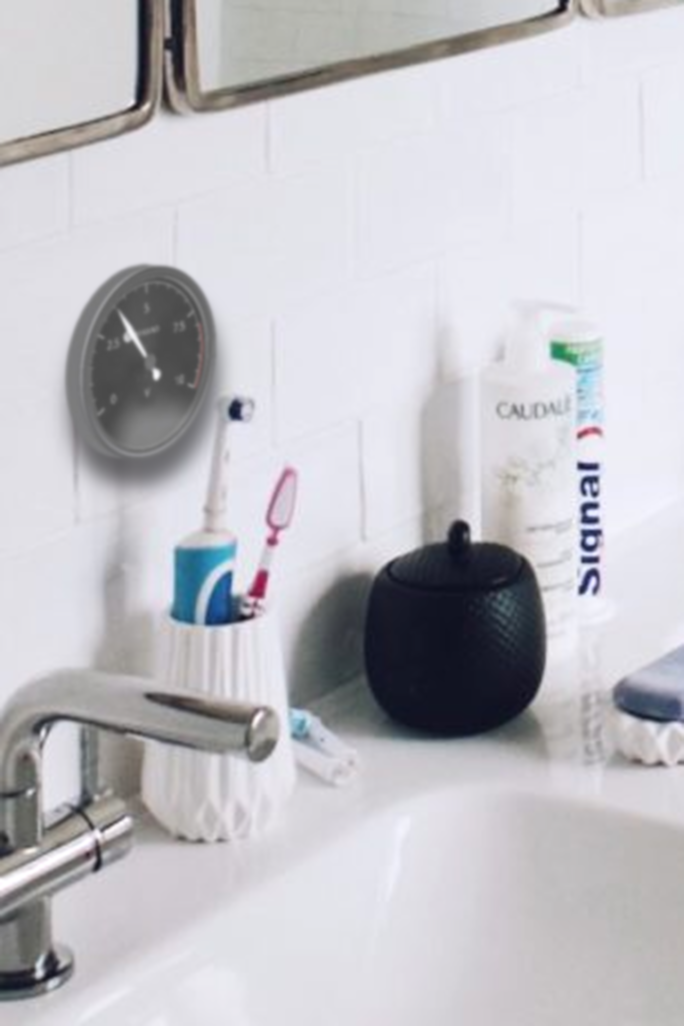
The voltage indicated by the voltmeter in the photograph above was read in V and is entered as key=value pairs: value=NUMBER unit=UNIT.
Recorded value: value=3.5 unit=V
